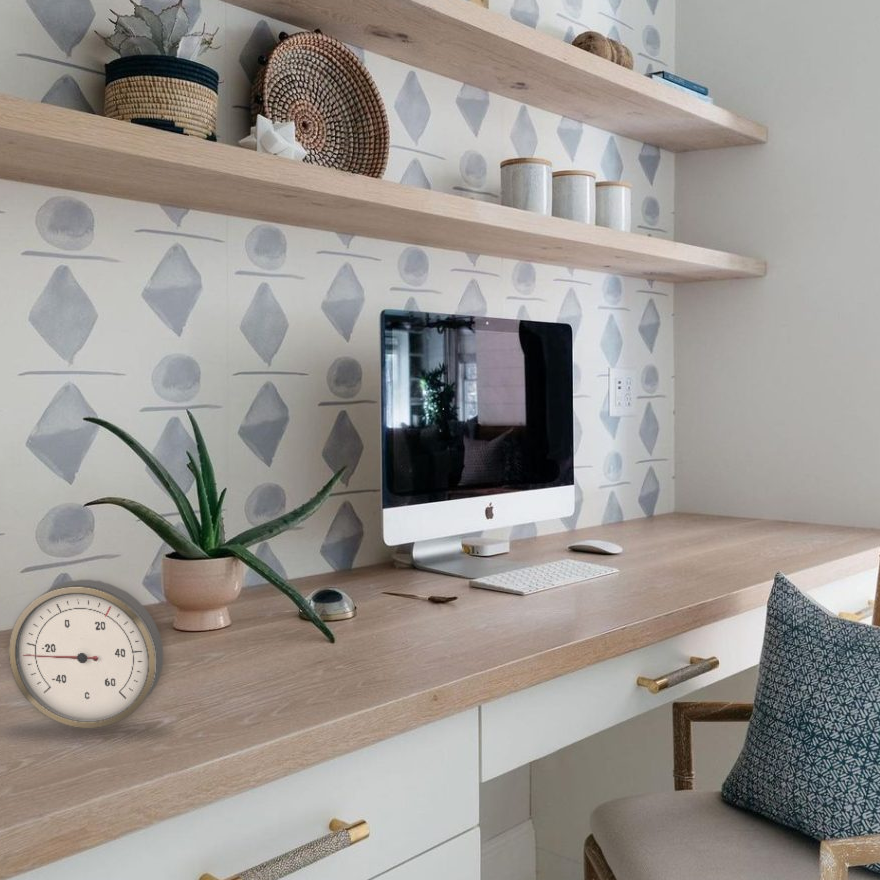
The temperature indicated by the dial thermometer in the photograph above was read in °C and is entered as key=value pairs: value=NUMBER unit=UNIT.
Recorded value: value=-24 unit=°C
